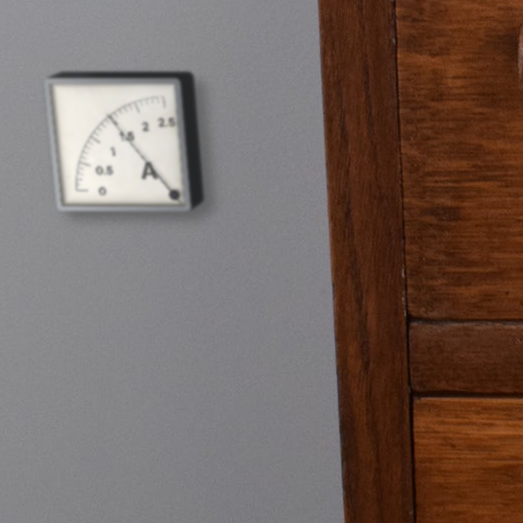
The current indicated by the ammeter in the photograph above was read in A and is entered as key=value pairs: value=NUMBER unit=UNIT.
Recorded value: value=1.5 unit=A
